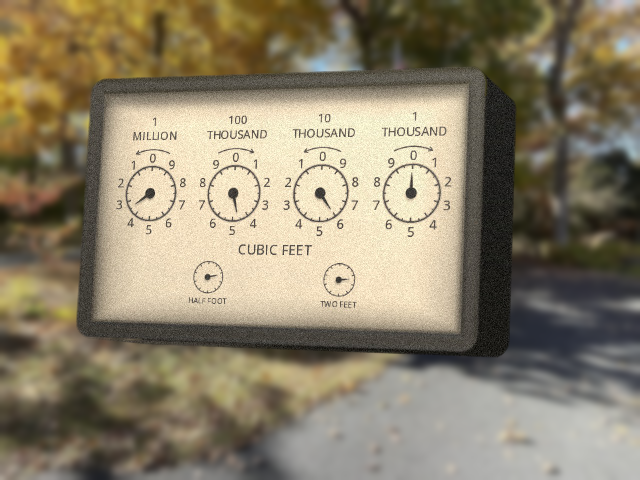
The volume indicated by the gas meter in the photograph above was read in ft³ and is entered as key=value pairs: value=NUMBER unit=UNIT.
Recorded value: value=346000 unit=ft³
